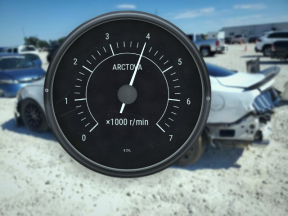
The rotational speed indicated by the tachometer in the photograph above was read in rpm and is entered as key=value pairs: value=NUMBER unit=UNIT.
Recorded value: value=4000 unit=rpm
